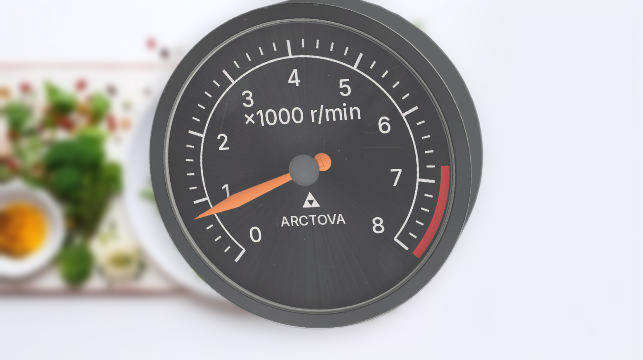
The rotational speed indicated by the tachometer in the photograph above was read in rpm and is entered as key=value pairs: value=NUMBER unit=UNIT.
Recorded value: value=800 unit=rpm
